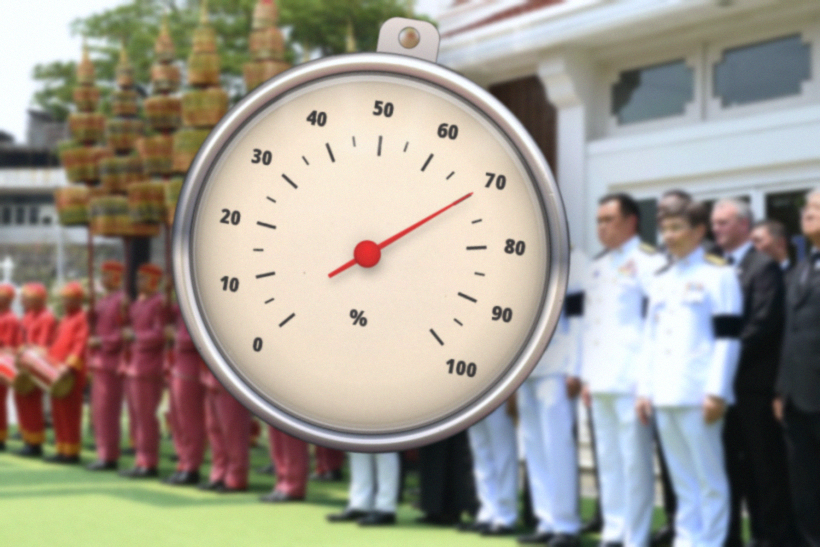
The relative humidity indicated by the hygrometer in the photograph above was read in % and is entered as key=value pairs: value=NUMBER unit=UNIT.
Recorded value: value=70 unit=%
